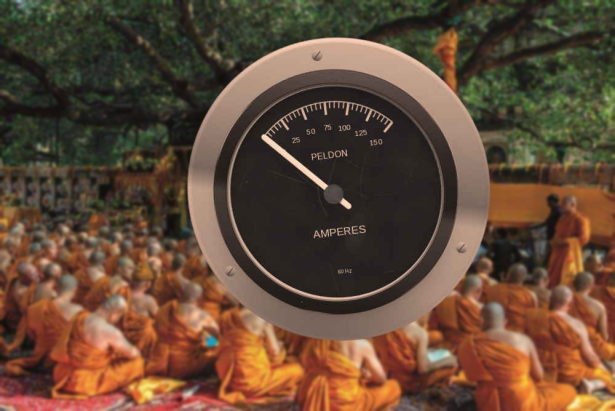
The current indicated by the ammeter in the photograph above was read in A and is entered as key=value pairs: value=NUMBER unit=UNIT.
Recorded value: value=0 unit=A
